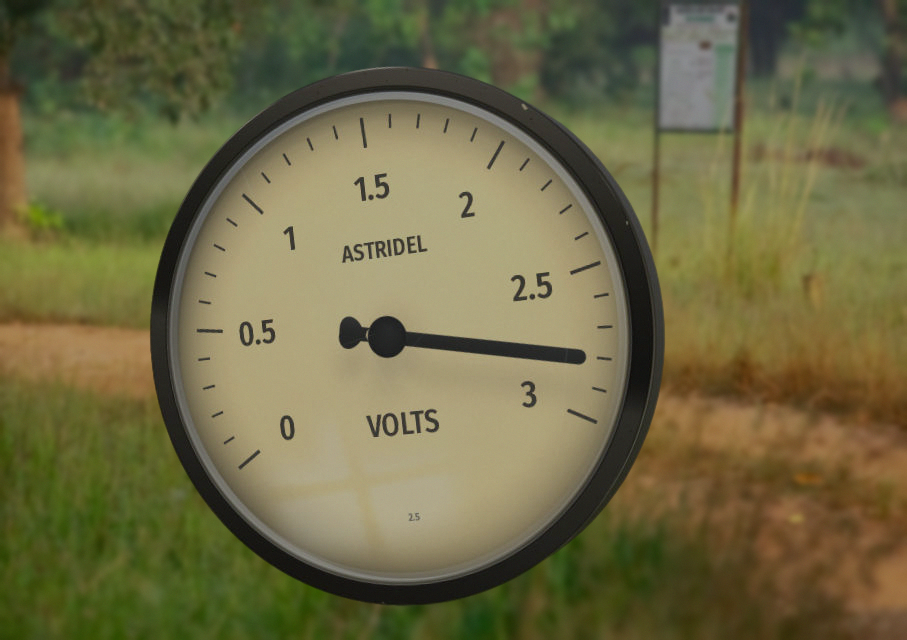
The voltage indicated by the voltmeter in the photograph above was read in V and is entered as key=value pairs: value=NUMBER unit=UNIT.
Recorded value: value=2.8 unit=V
